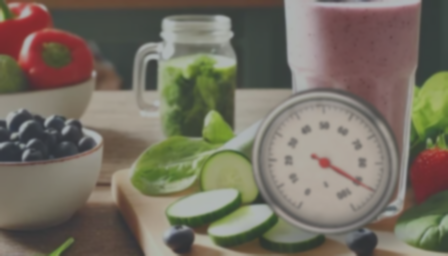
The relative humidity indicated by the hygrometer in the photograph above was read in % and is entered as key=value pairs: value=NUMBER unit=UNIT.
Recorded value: value=90 unit=%
